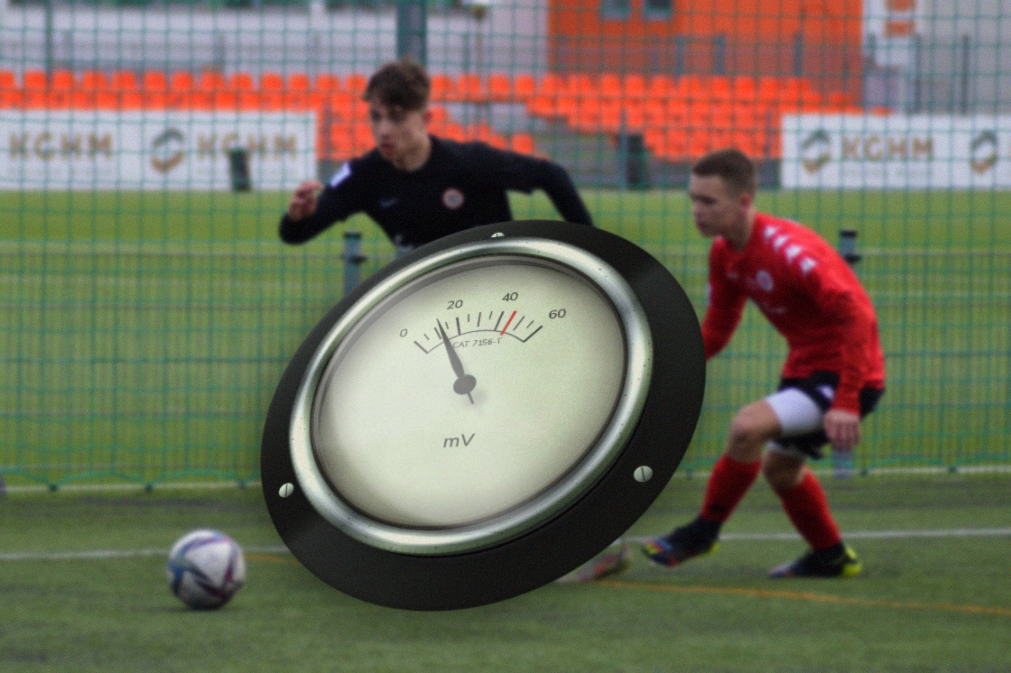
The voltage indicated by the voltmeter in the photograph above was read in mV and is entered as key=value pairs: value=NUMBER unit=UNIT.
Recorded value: value=12.5 unit=mV
